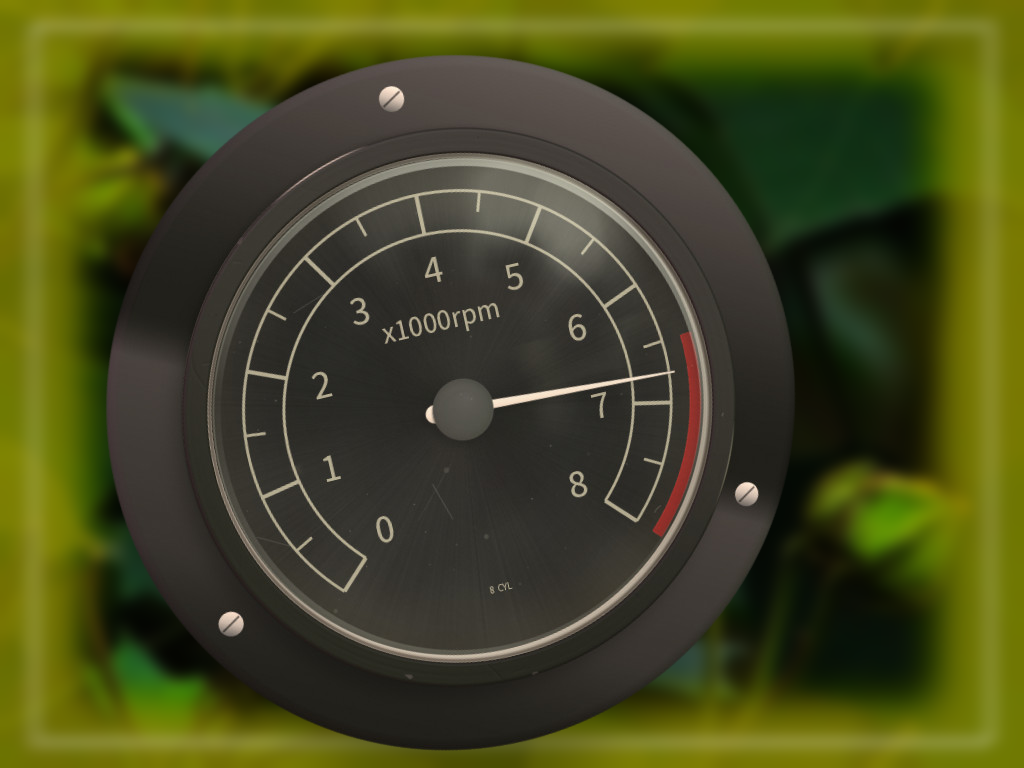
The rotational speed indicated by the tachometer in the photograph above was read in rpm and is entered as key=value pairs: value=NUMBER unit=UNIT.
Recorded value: value=6750 unit=rpm
